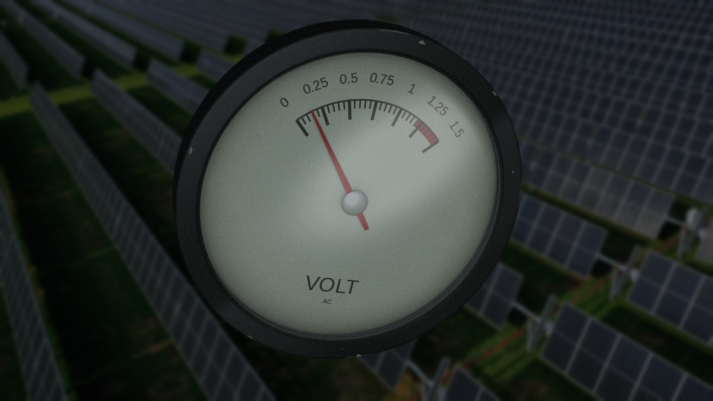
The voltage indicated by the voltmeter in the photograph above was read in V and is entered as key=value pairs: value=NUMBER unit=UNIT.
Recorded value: value=0.15 unit=V
